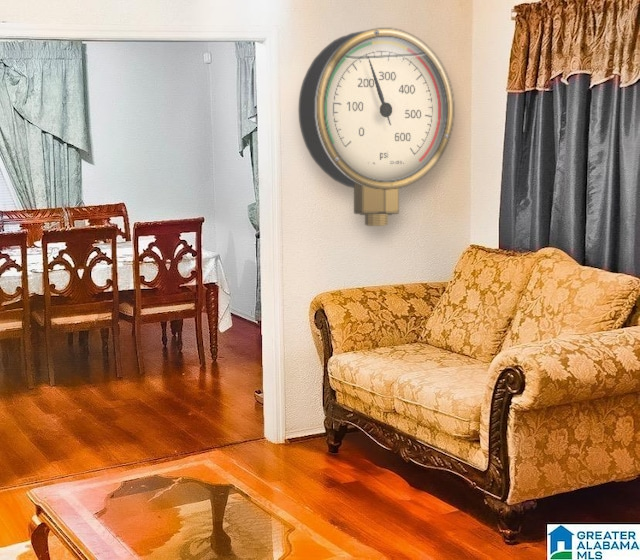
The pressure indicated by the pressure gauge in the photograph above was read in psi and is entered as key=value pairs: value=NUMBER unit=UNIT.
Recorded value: value=240 unit=psi
